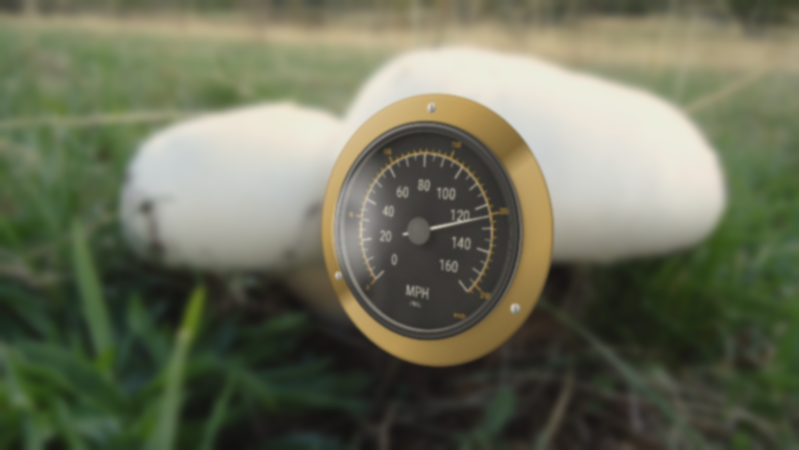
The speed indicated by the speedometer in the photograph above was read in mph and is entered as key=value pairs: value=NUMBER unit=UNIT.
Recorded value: value=125 unit=mph
